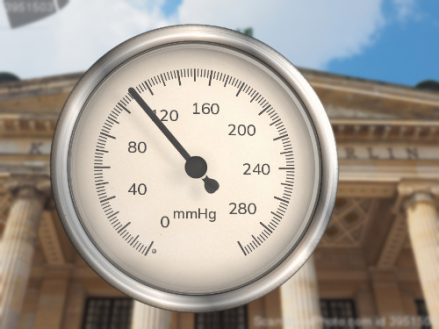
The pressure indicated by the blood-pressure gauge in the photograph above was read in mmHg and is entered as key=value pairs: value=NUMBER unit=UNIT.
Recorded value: value=110 unit=mmHg
